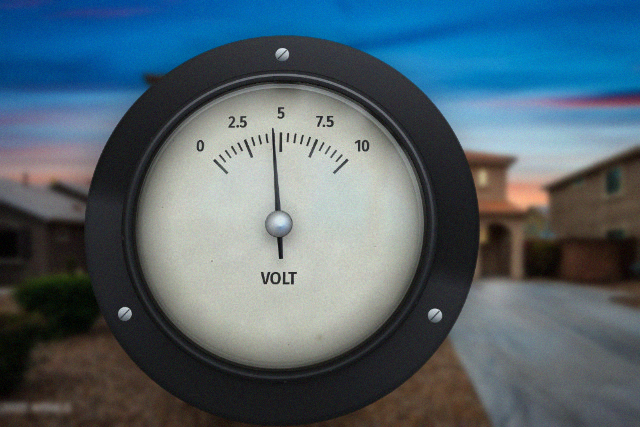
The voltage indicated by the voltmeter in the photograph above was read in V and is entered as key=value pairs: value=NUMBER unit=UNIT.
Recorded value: value=4.5 unit=V
